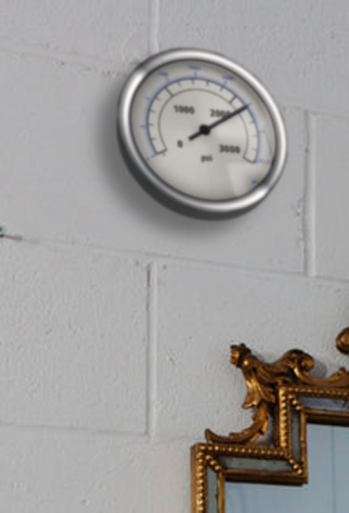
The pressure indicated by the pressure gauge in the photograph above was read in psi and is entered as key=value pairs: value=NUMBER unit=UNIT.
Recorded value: value=2200 unit=psi
